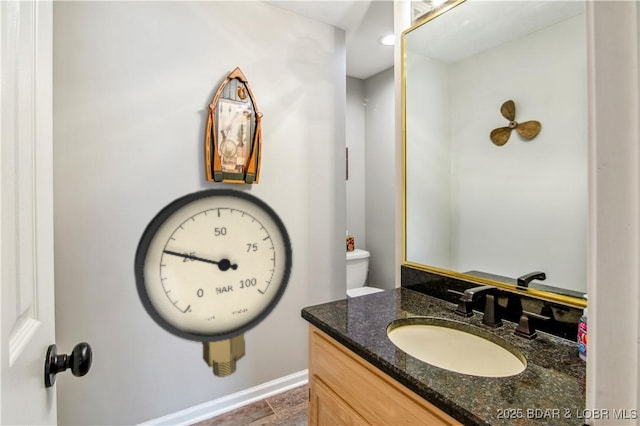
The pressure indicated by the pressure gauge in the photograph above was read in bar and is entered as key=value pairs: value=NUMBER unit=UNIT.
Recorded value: value=25 unit=bar
